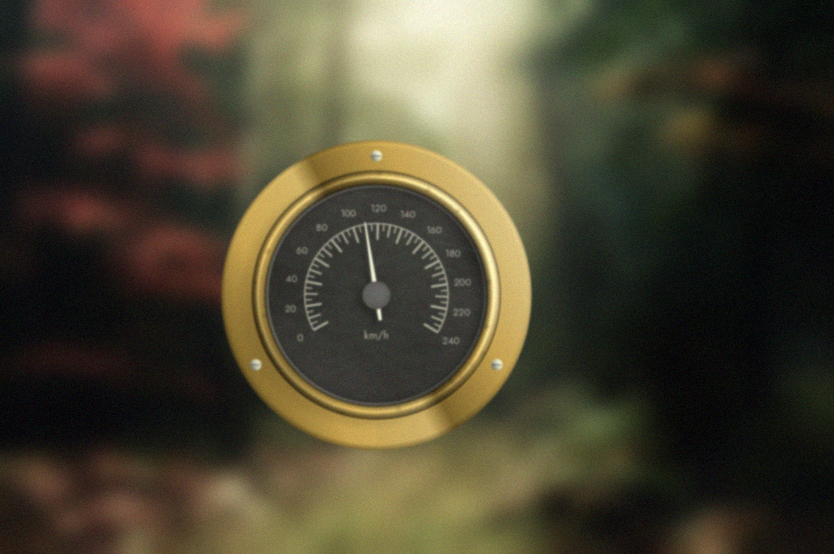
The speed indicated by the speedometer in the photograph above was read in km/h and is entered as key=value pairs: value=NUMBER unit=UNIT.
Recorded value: value=110 unit=km/h
